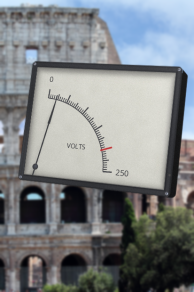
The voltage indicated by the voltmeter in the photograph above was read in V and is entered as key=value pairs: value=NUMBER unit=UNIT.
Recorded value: value=25 unit=V
